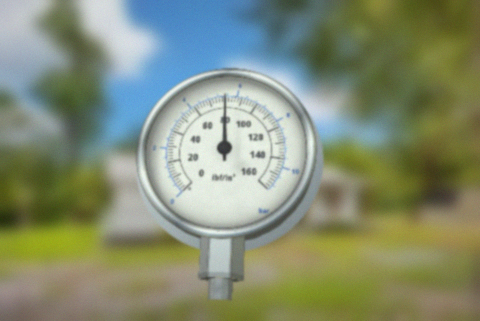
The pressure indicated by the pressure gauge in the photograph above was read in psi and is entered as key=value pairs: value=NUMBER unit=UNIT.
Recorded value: value=80 unit=psi
